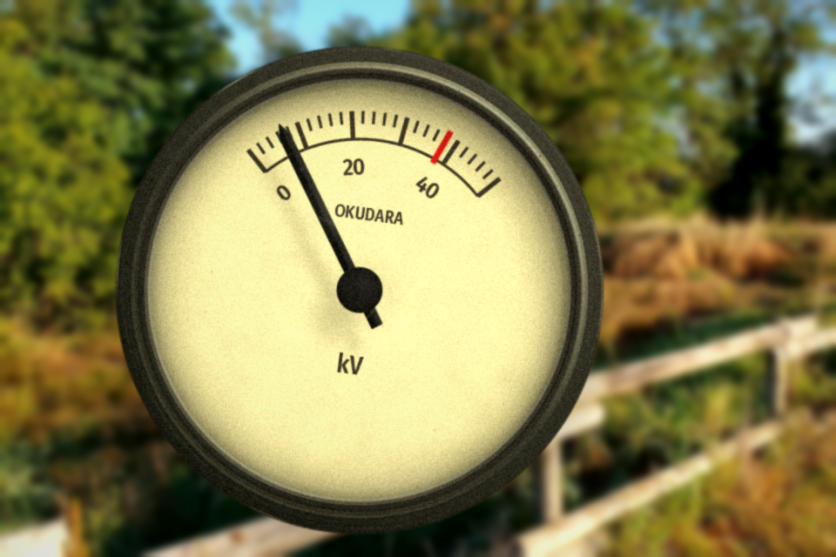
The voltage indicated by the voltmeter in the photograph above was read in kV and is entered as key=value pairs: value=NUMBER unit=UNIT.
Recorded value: value=7 unit=kV
